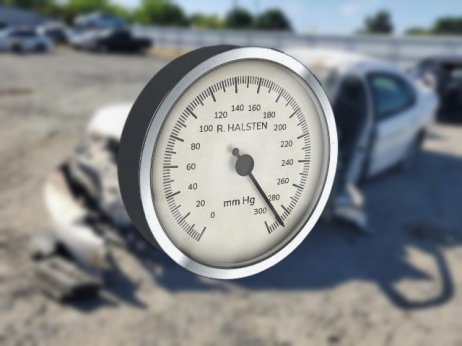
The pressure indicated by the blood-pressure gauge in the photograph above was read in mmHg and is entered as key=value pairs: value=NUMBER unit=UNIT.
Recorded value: value=290 unit=mmHg
